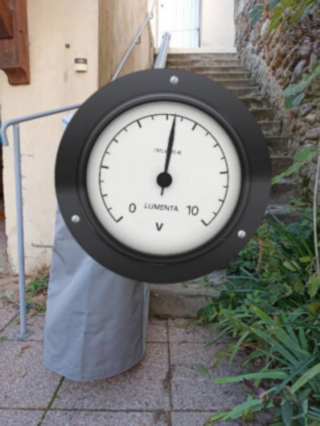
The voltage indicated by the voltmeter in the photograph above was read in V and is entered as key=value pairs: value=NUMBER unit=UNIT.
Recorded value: value=5.25 unit=V
